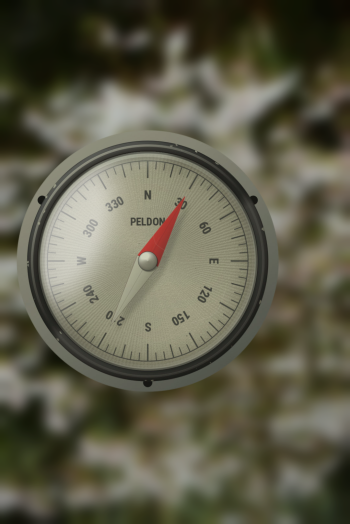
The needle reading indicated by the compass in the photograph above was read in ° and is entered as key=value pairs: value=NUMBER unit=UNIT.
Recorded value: value=30 unit=°
